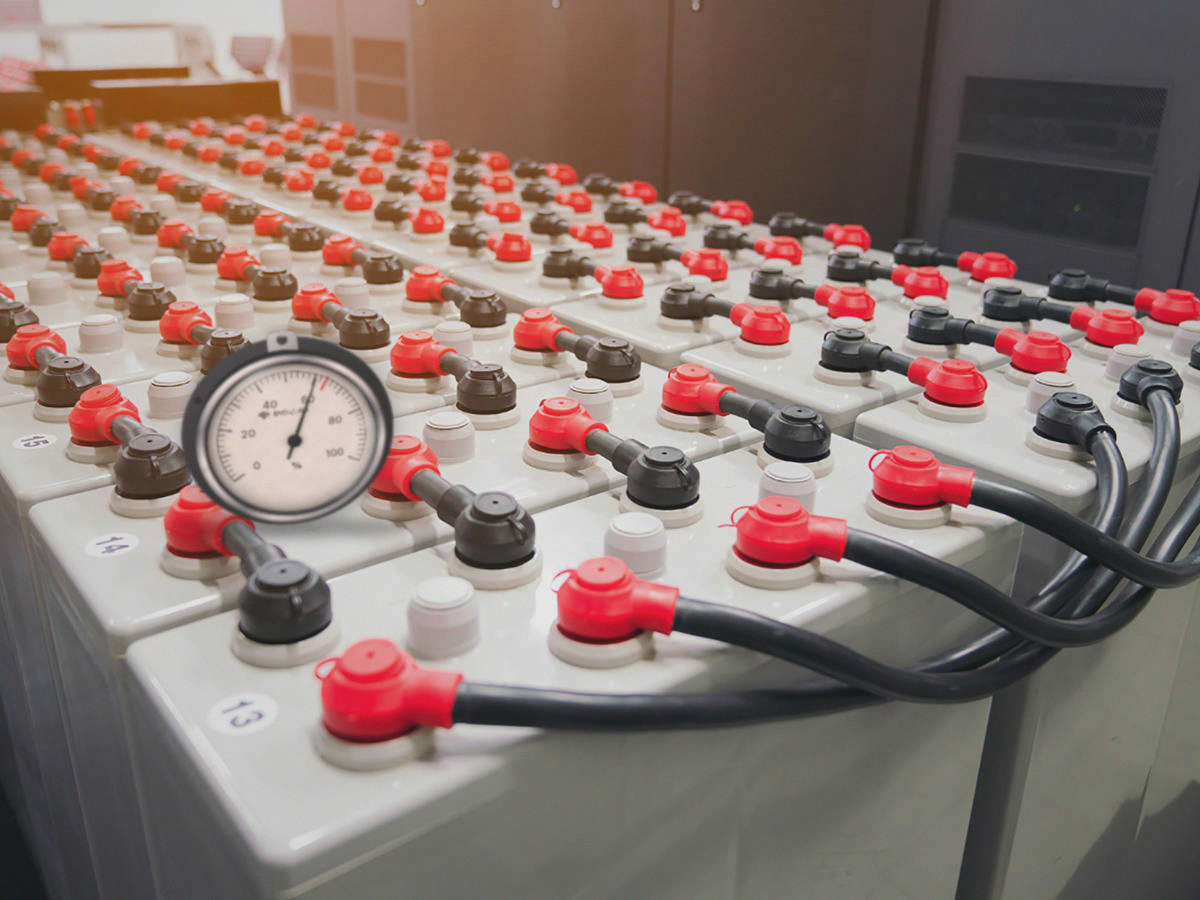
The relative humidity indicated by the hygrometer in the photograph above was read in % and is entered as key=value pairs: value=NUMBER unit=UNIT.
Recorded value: value=60 unit=%
